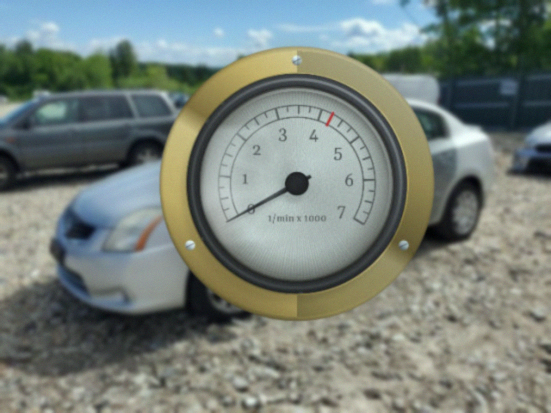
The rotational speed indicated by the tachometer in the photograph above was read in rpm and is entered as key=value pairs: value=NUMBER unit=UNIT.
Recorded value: value=0 unit=rpm
